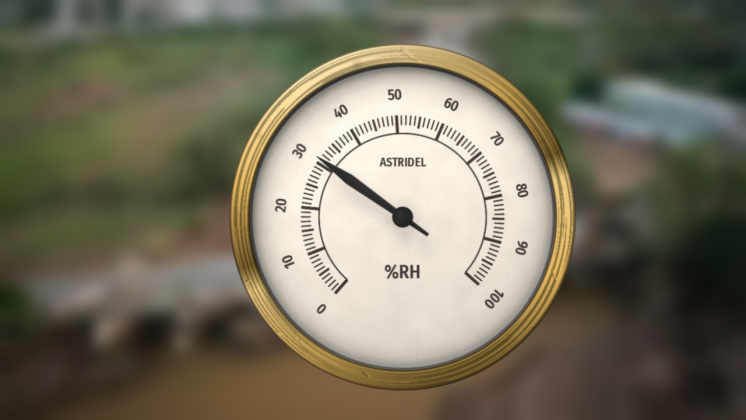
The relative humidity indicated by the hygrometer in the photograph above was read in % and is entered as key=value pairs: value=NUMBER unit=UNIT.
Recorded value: value=31 unit=%
